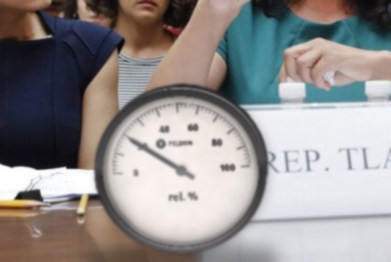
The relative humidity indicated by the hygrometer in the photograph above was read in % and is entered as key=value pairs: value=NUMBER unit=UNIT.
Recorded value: value=20 unit=%
